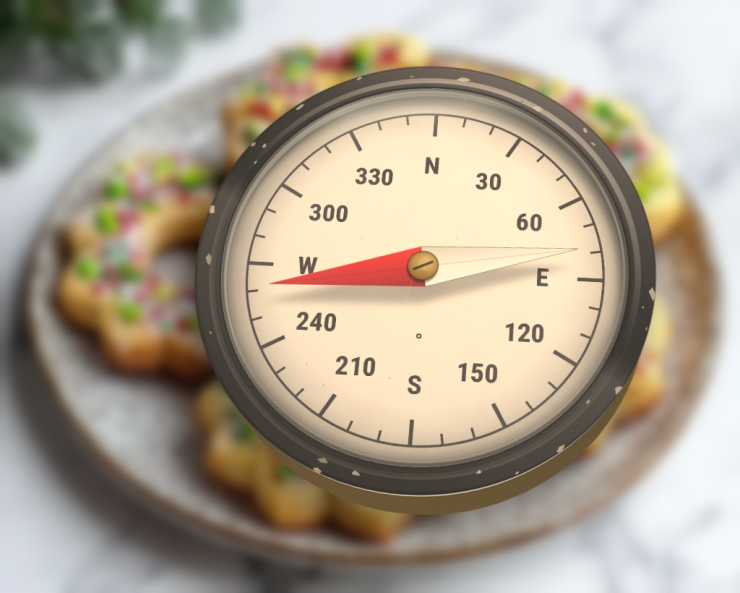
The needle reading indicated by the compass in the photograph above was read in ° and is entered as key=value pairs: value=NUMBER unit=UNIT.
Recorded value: value=260 unit=°
